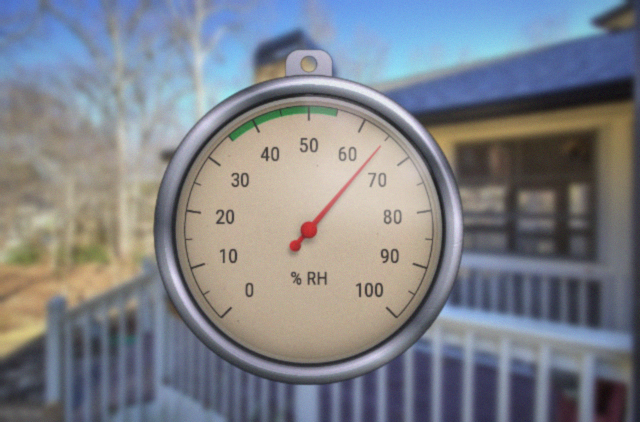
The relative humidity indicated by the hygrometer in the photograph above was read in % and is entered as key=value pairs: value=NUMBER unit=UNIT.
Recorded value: value=65 unit=%
